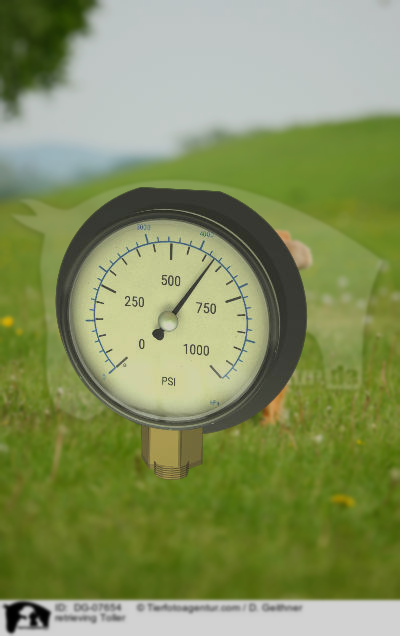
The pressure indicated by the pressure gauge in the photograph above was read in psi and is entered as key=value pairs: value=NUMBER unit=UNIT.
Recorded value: value=625 unit=psi
